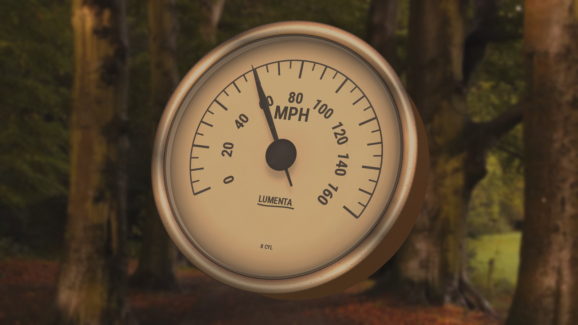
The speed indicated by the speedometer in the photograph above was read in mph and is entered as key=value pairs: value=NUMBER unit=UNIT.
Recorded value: value=60 unit=mph
